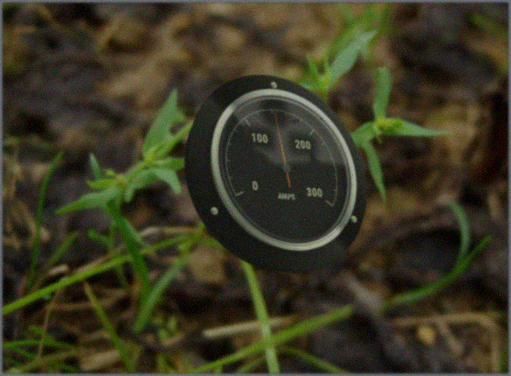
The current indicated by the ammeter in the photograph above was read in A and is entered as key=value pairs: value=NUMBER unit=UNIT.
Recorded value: value=140 unit=A
